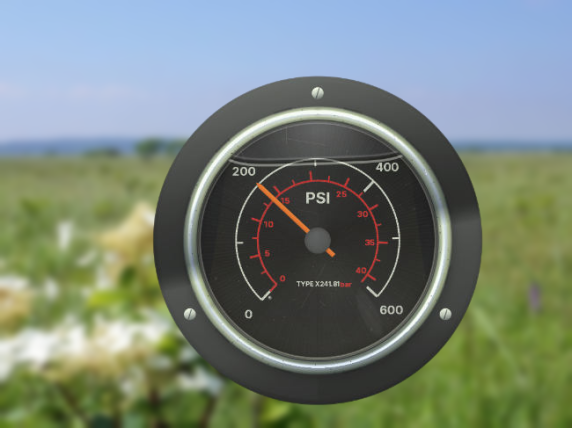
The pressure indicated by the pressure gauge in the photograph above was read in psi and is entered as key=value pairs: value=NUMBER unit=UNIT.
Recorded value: value=200 unit=psi
